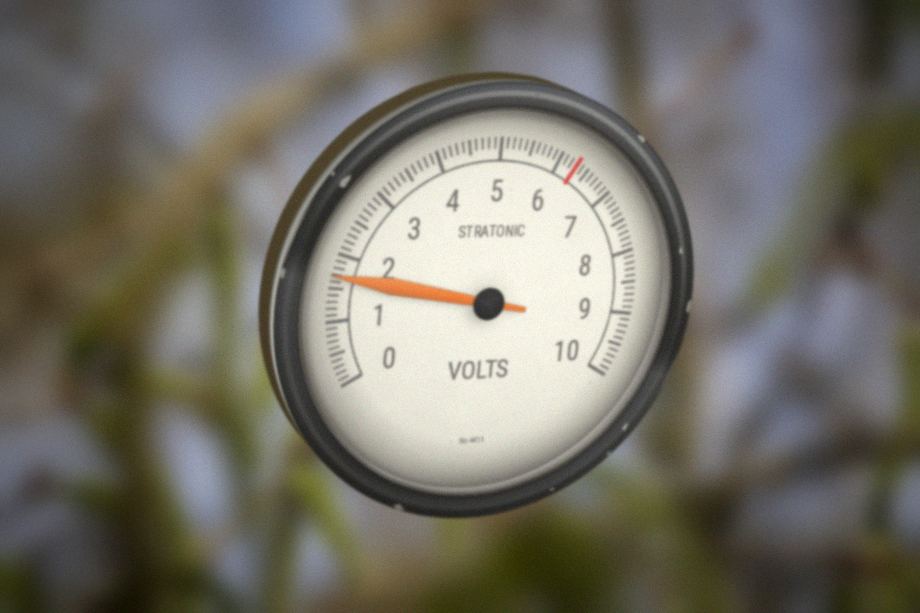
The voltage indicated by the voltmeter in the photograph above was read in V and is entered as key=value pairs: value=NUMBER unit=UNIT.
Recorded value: value=1.7 unit=V
